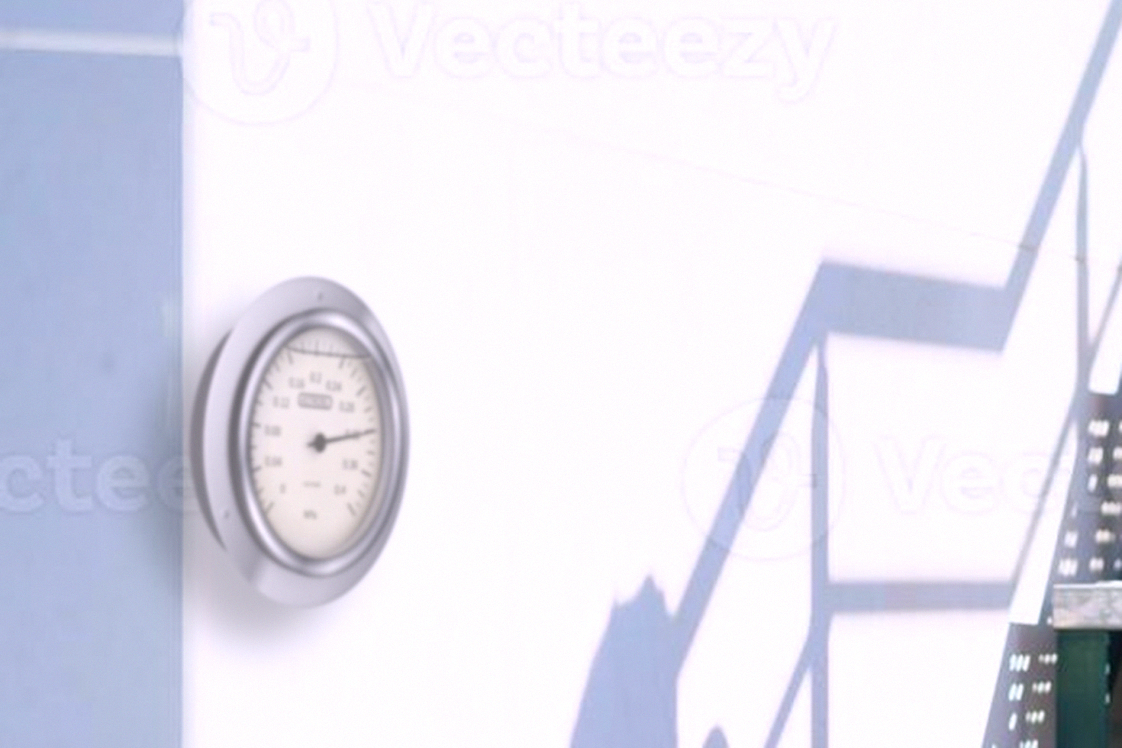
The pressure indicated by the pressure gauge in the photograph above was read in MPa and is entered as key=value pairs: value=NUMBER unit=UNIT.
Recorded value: value=0.32 unit=MPa
